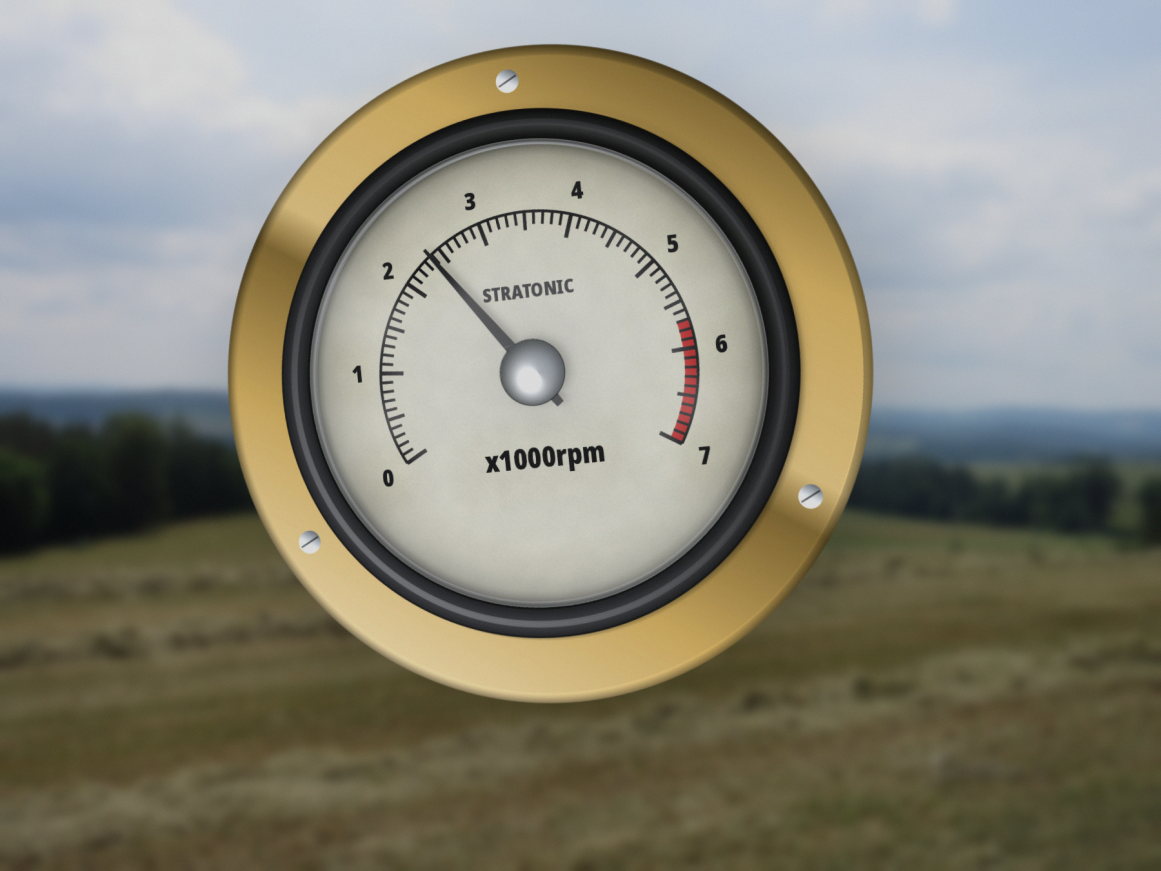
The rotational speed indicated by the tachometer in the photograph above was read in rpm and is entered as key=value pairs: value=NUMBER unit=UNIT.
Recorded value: value=2400 unit=rpm
